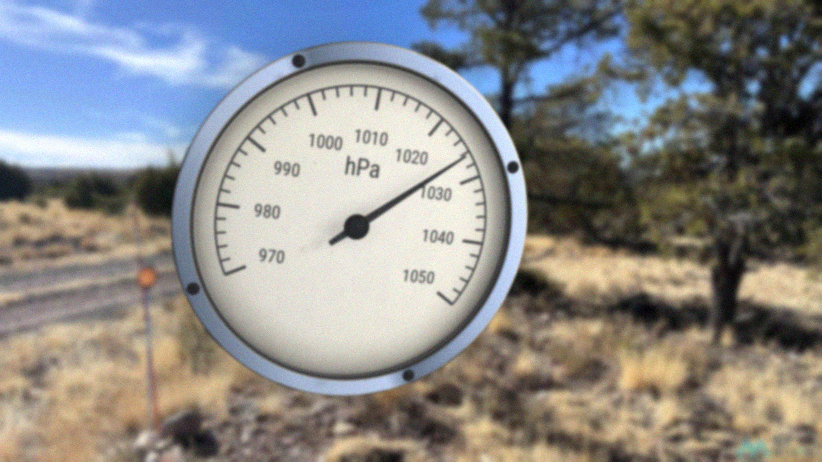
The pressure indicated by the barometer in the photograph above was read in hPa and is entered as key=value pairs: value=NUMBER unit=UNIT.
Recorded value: value=1026 unit=hPa
